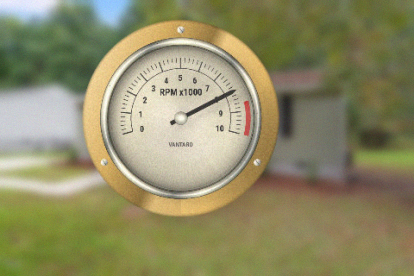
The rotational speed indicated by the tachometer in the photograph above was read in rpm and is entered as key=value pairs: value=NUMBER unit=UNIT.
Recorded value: value=8000 unit=rpm
